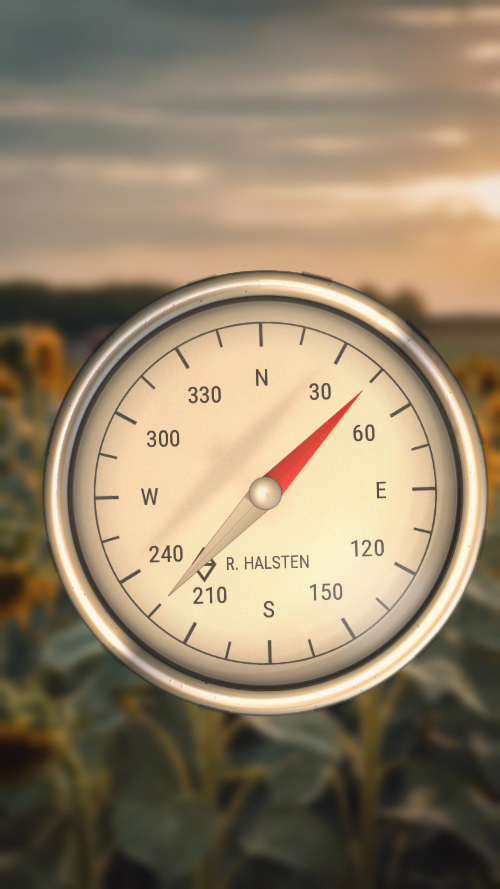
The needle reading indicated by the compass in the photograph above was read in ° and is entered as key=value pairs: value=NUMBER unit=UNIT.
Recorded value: value=45 unit=°
